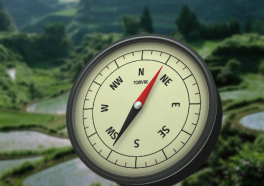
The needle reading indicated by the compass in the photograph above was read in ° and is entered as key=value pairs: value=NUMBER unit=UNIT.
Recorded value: value=30 unit=°
